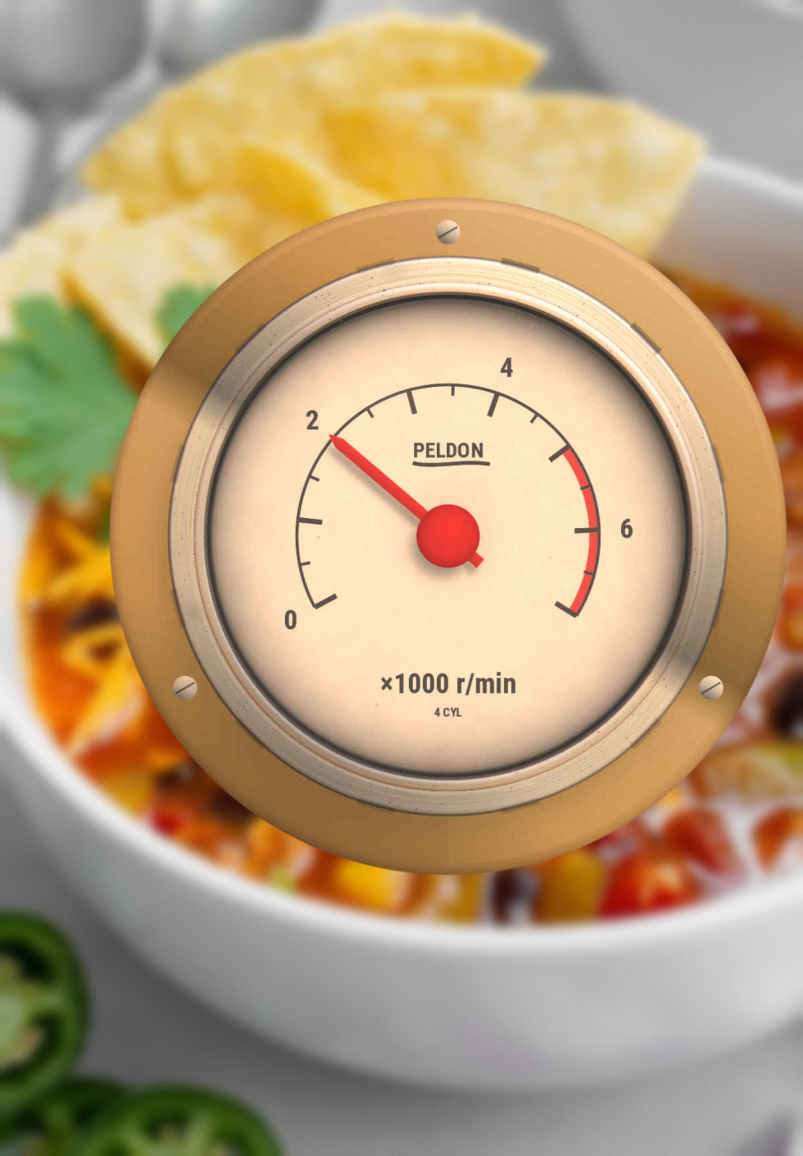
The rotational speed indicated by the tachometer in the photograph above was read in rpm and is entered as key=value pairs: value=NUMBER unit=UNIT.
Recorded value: value=2000 unit=rpm
